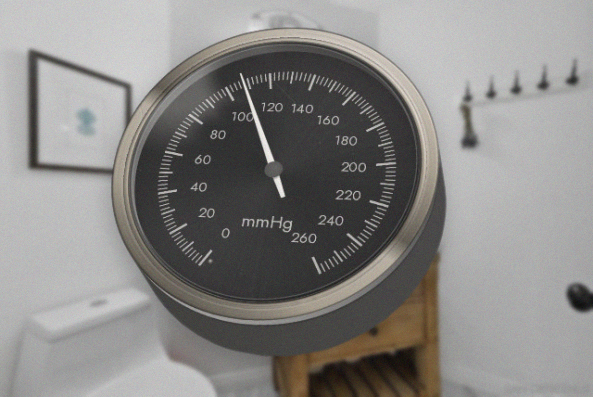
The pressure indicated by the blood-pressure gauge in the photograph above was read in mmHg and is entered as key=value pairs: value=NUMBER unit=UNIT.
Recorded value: value=108 unit=mmHg
